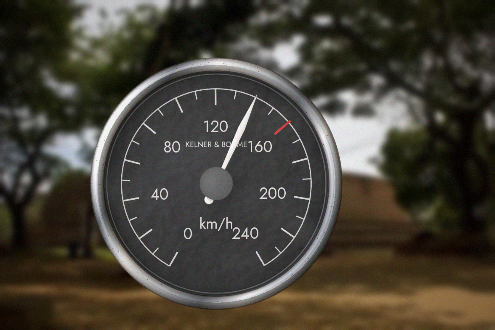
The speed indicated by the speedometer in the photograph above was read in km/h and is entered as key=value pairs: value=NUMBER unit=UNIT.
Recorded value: value=140 unit=km/h
